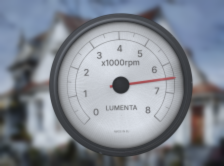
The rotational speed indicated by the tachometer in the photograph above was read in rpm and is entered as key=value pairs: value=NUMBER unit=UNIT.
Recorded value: value=6500 unit=rpm
